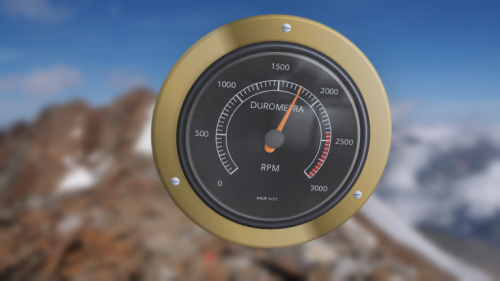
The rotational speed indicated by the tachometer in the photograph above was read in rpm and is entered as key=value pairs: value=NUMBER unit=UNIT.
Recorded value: value=1750 unit=rpm
